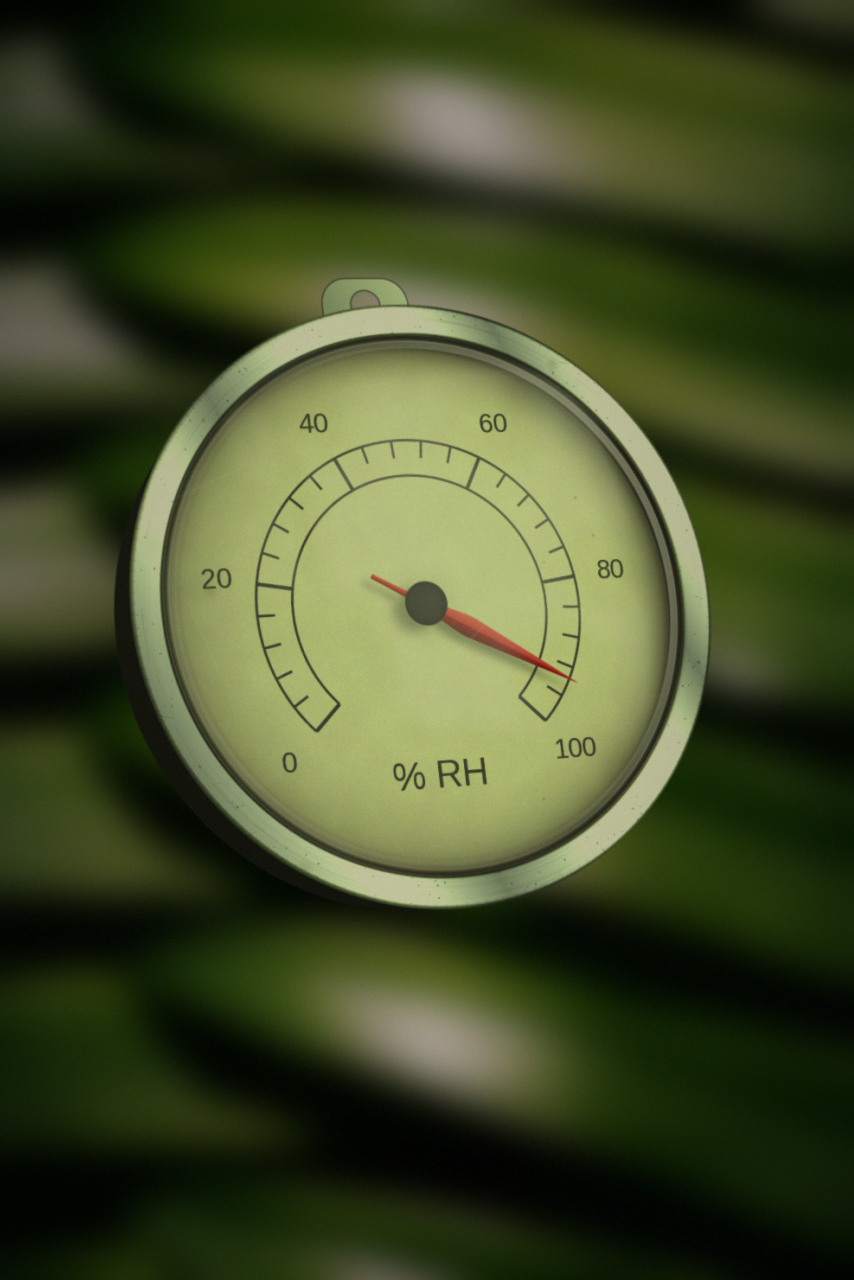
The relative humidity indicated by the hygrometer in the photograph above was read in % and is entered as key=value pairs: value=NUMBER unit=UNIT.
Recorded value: value=94 unit=%
